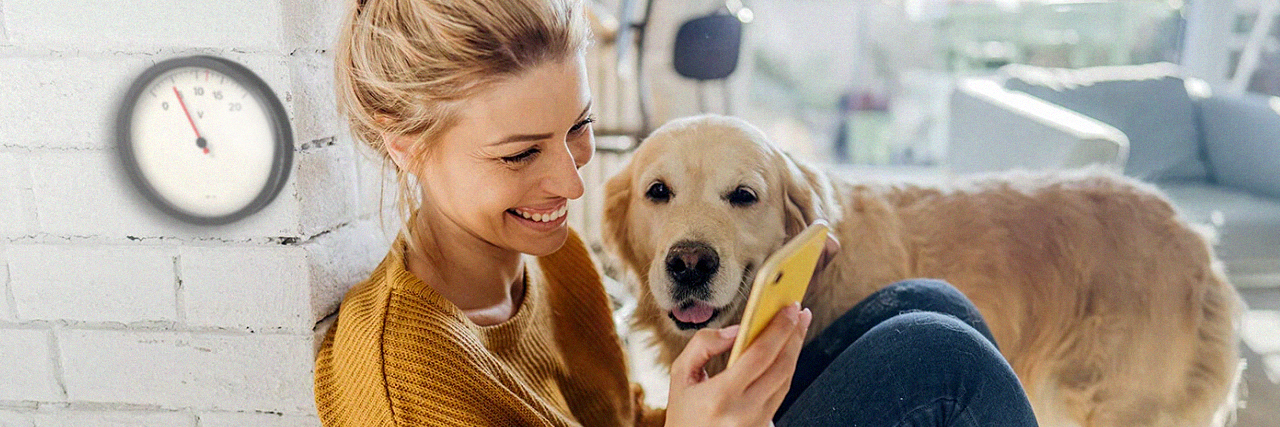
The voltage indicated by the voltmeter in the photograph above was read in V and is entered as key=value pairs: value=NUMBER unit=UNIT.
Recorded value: value=5 unit=V
